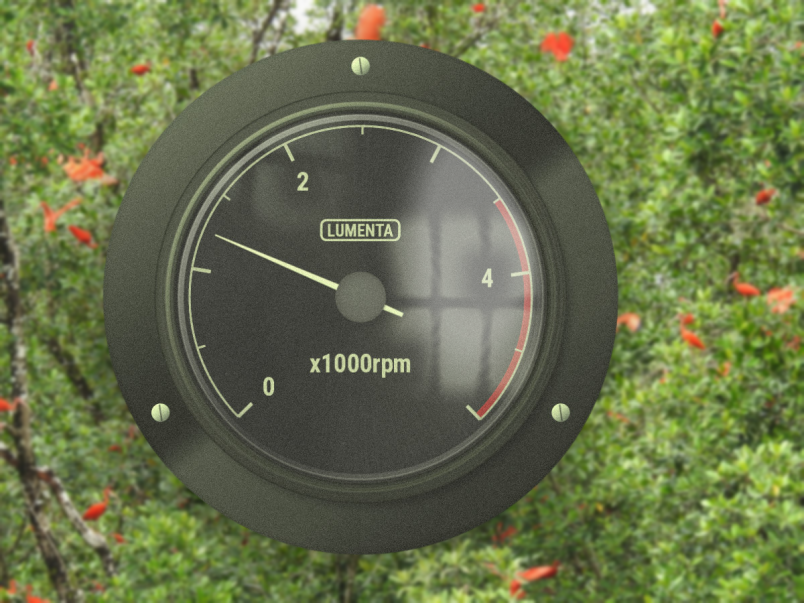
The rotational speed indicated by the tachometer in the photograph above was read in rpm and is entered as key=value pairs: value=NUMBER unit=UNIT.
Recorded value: value=1250 unit=rpm
